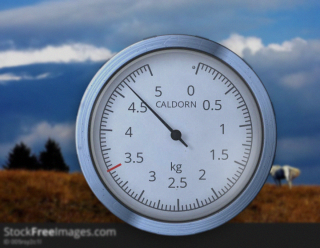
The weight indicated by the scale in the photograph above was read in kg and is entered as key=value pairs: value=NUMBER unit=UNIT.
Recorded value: value=4.65 unit=kg
